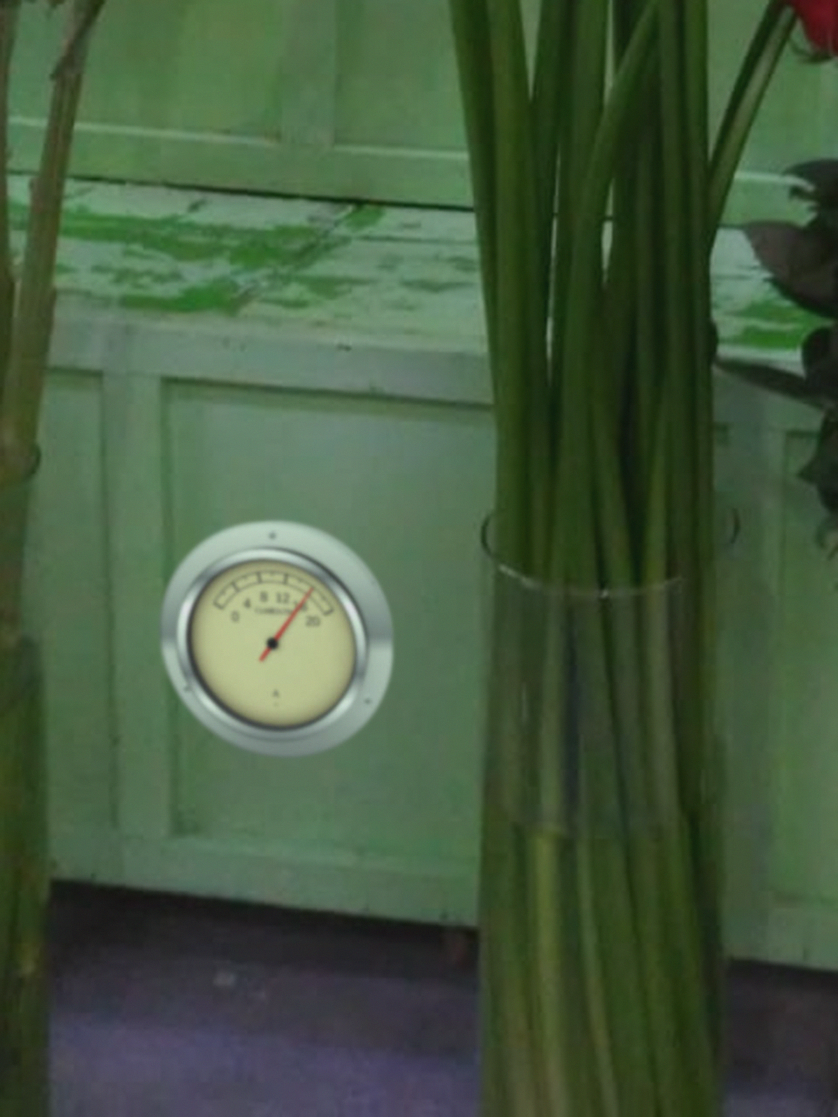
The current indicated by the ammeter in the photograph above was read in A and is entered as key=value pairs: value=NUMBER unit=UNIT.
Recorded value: value=16 unit=A
